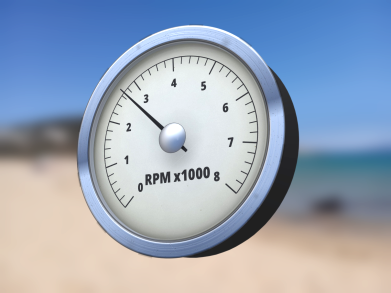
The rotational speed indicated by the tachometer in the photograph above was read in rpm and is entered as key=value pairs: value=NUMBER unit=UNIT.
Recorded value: value=2700 unit=rpm
